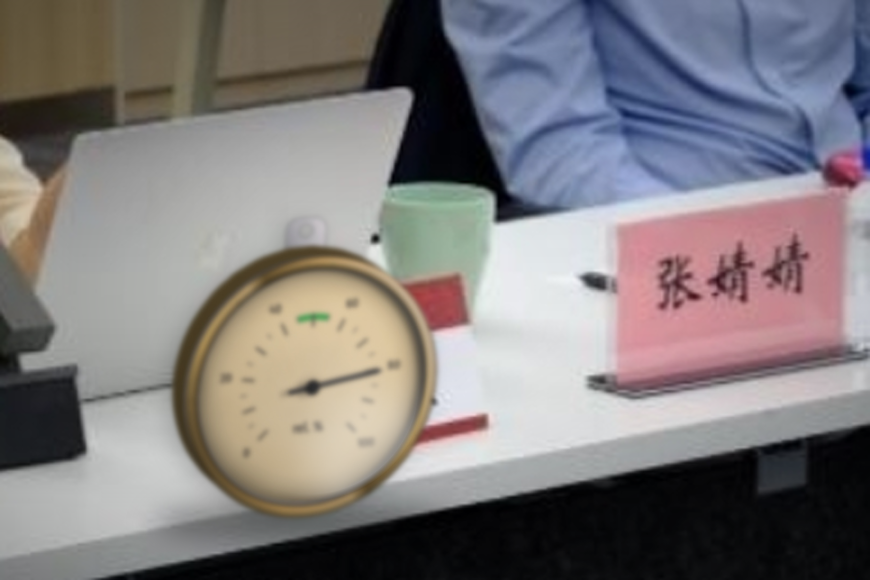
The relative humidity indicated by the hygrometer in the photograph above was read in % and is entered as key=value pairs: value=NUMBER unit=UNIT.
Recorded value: value=80 unit=%
